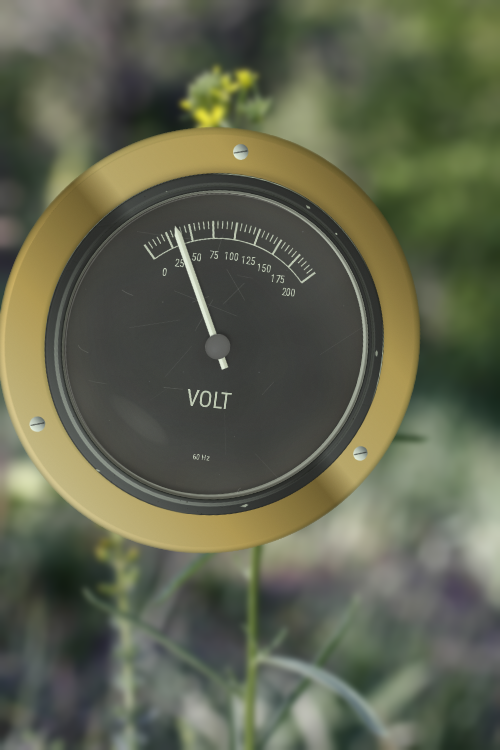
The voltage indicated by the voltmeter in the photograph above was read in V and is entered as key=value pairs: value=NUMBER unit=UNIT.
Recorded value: value=35 unit=V
